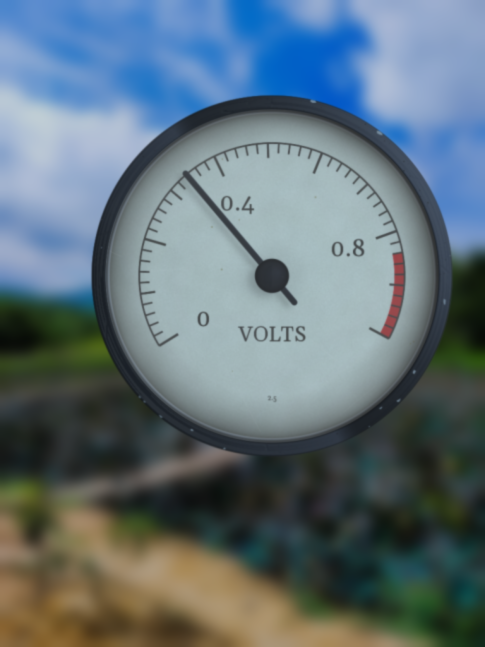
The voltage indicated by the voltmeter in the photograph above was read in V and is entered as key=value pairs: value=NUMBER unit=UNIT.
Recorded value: value=0.34 unit=V
